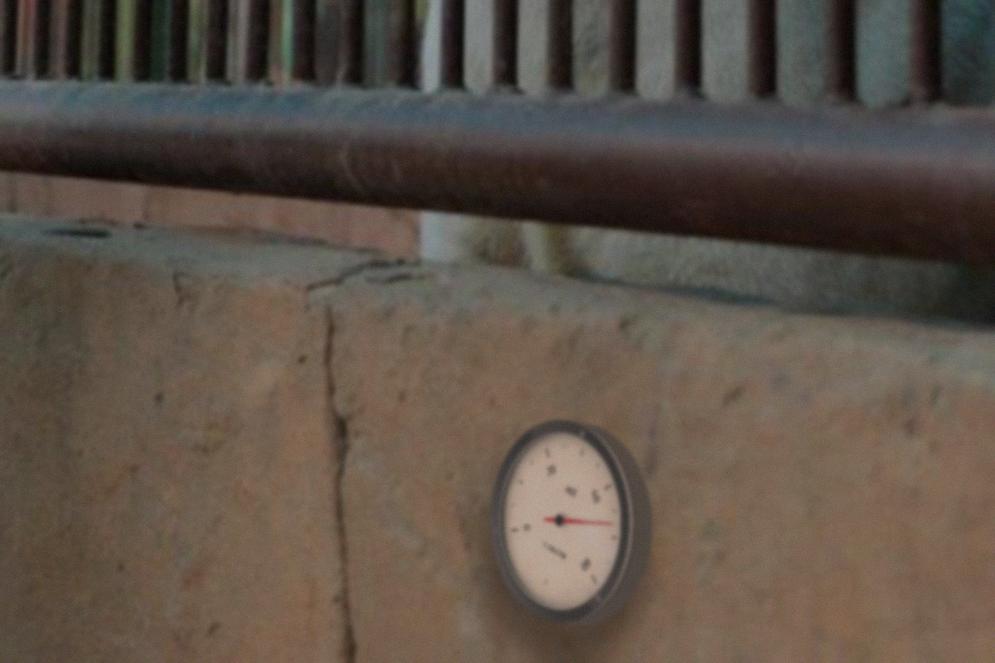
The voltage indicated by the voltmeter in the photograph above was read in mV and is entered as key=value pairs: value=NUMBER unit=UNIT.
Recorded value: value=47.5 unit=mV
